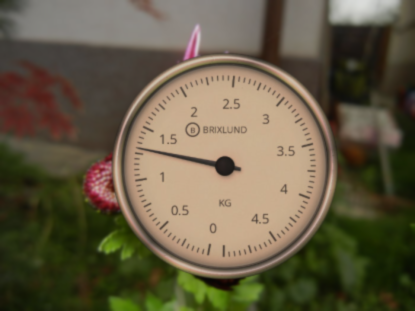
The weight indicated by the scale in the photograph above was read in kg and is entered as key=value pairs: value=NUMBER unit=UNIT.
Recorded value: value=1.3 unit=kg
